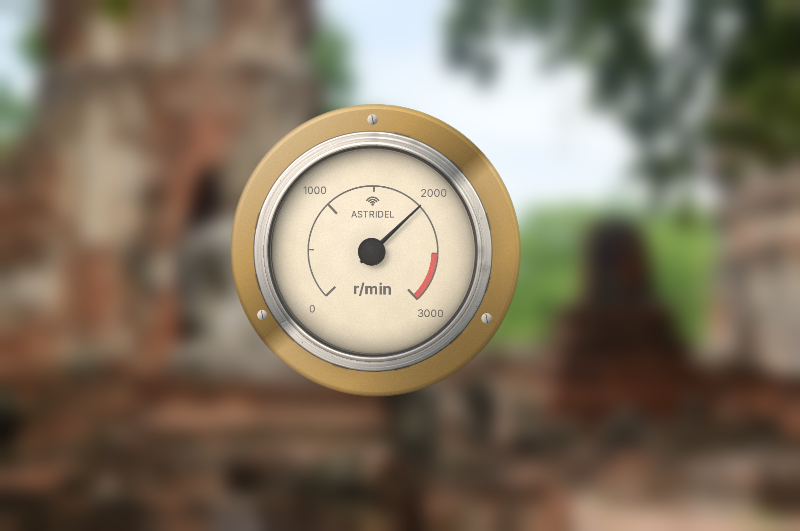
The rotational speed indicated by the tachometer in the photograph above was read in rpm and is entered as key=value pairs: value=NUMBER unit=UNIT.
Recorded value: value=2000 unit=rpm
